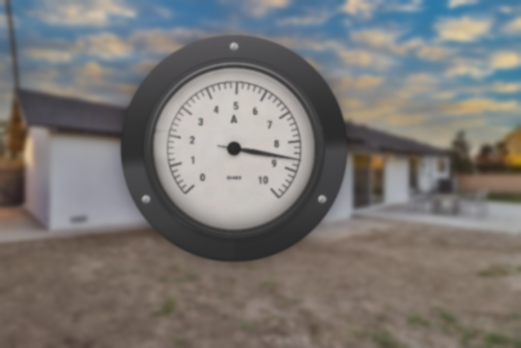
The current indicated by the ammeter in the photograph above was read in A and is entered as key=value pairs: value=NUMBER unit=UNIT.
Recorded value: value=8.6 unit=A
